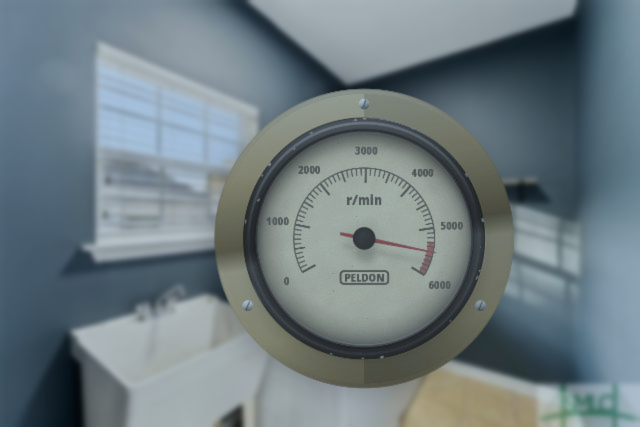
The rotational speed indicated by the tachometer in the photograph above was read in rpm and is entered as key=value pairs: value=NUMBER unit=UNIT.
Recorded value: value=5500 unit=rpm
